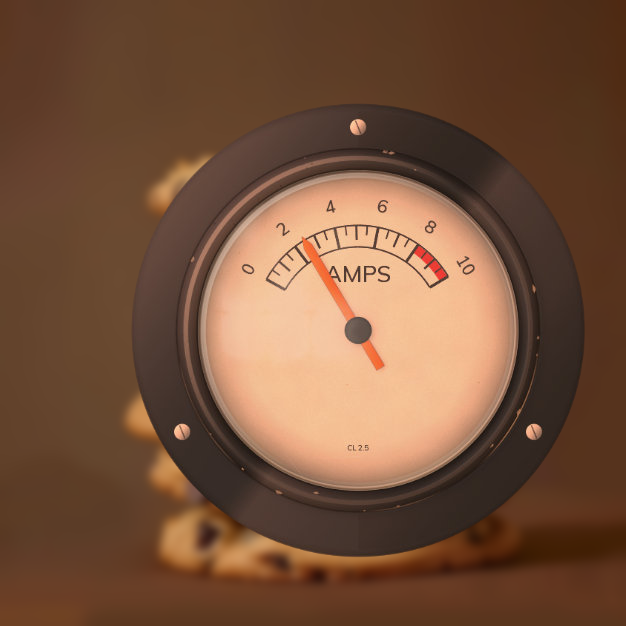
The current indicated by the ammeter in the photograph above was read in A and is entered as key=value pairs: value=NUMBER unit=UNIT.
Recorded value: value=2.5 unit=A
